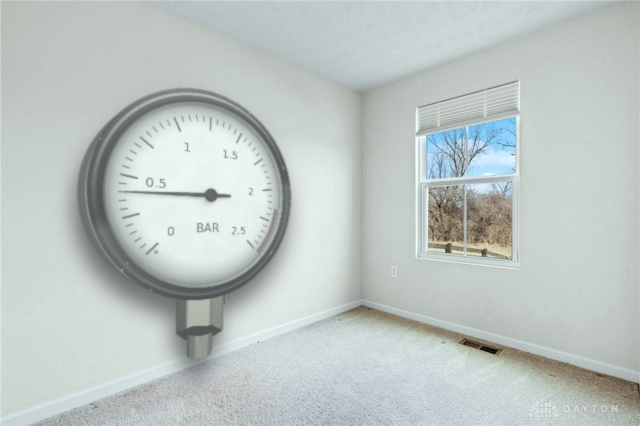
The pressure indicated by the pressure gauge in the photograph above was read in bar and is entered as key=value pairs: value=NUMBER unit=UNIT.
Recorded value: value=0.4 unit=bar
